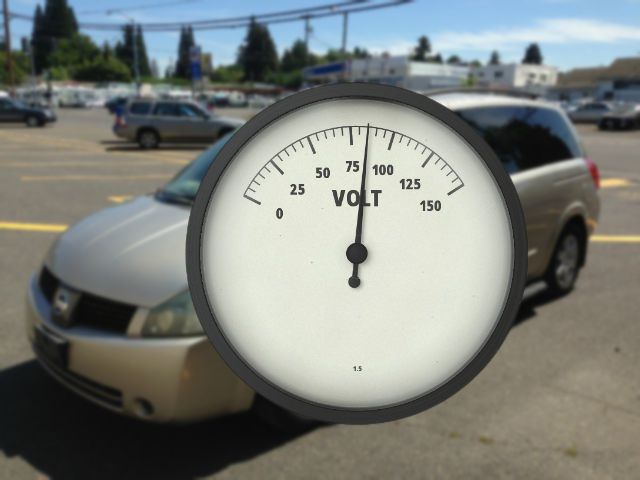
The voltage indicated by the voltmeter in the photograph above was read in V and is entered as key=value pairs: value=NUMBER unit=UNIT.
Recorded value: value=85 unit=V
